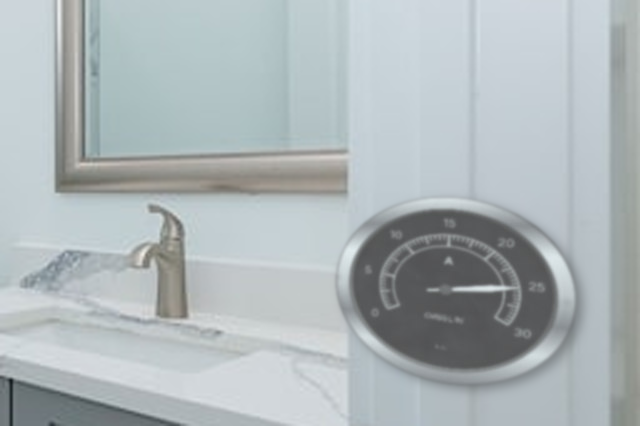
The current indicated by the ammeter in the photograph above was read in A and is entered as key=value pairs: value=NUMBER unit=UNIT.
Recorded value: value=25 unit=A
